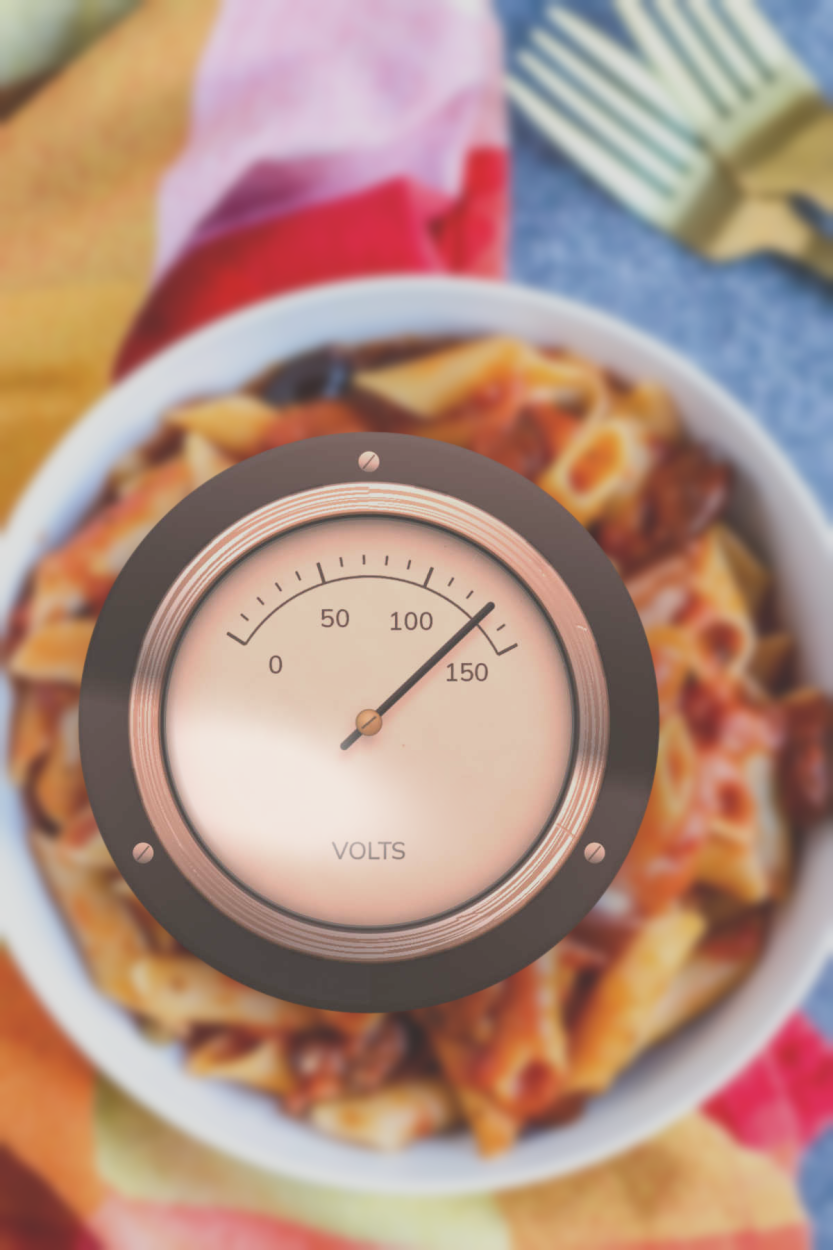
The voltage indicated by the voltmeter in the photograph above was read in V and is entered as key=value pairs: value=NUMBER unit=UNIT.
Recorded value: value=130 unit=V
